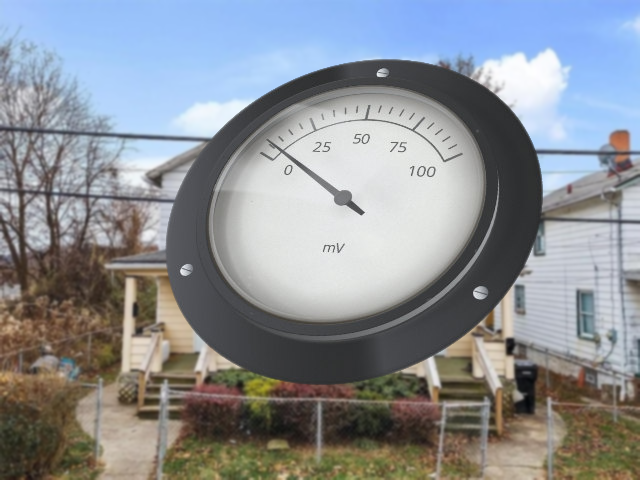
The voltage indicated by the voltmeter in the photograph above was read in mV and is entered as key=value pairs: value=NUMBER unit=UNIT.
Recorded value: value=5 unit=mV
